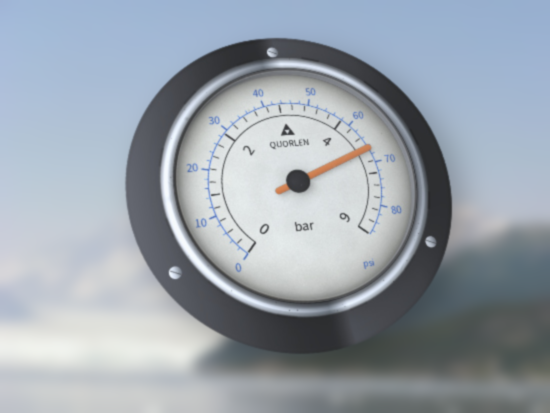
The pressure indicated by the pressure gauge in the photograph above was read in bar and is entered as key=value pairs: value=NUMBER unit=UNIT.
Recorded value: value=4.6 unit=bar
